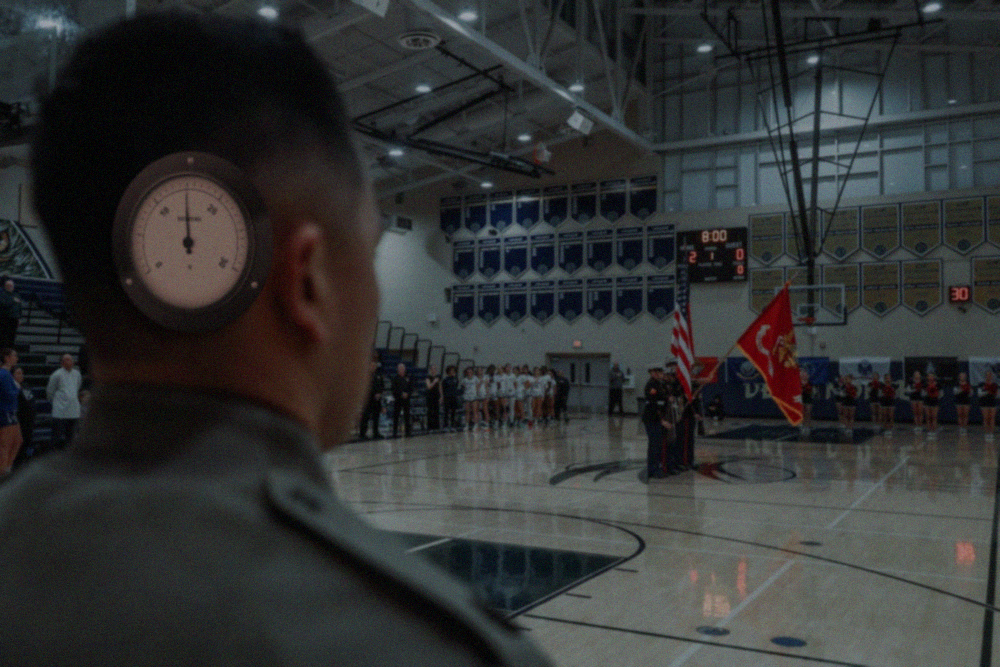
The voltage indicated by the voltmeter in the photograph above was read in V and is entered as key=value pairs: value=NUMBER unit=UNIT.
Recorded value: value=15 unit=V
